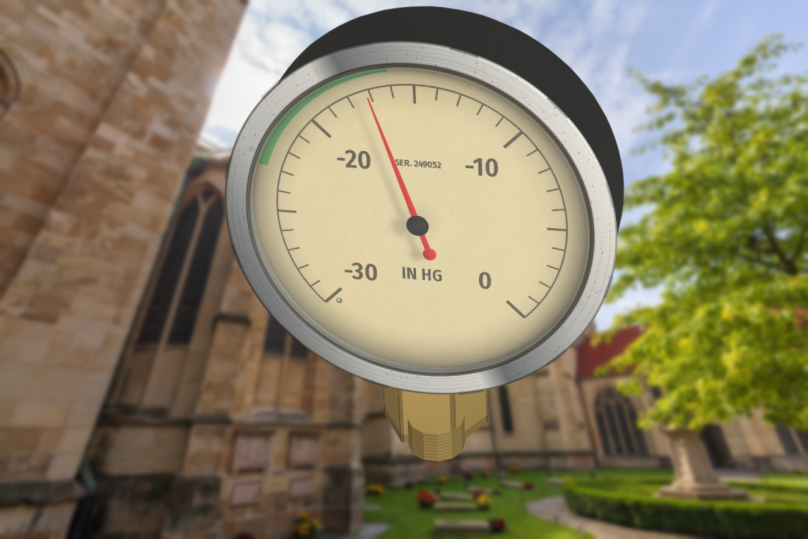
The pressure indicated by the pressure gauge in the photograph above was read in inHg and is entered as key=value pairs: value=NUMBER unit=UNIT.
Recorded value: value=-17 unit=inHg
